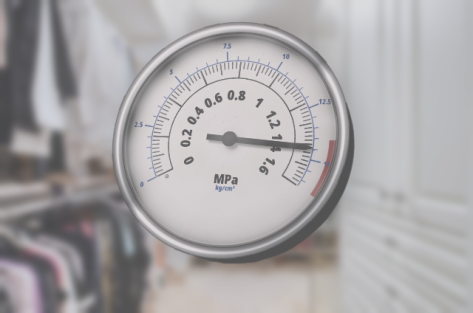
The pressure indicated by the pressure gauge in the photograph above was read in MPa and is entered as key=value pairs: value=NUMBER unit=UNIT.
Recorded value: value=1.42 unit=MPa
